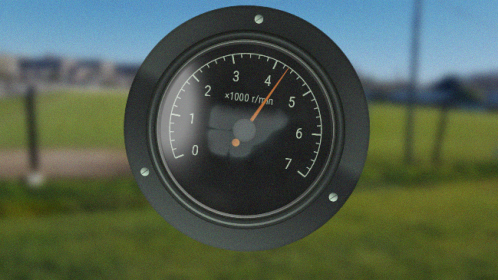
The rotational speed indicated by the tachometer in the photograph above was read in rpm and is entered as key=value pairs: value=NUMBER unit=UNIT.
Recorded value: value=4300 unit=rpm
